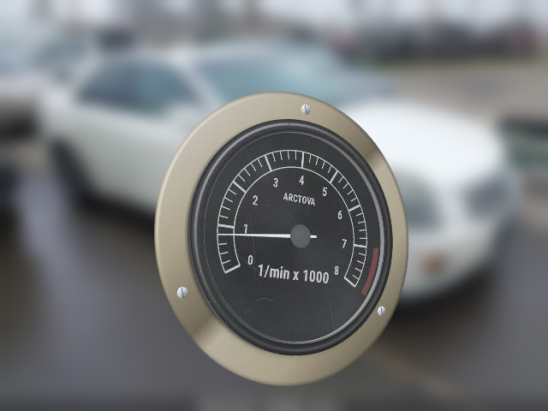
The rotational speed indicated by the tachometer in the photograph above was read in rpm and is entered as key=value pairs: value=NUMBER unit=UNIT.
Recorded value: value=800 unit=rpm
